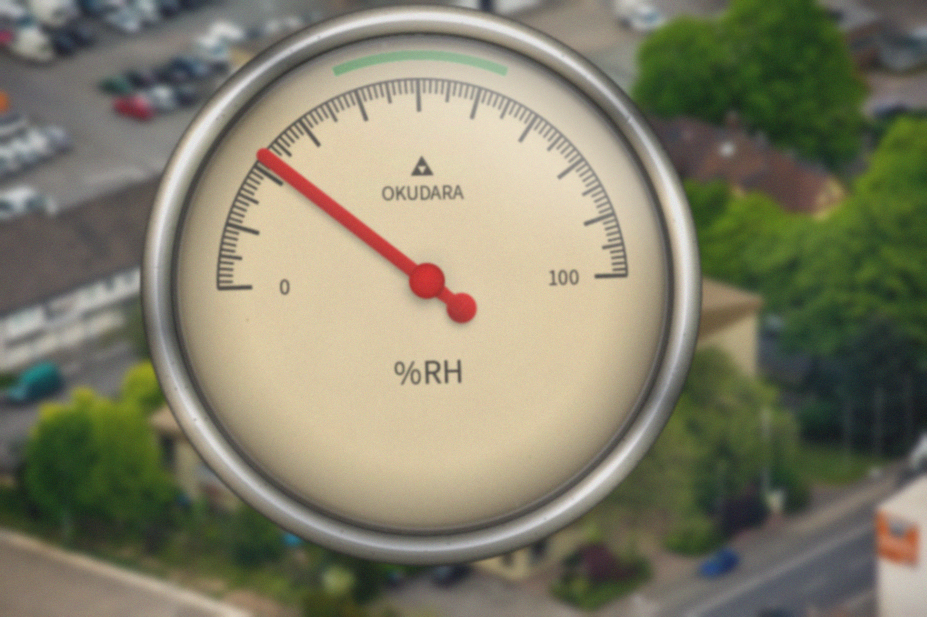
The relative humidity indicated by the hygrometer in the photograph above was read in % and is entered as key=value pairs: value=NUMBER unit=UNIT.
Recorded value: value=22 unit=%
